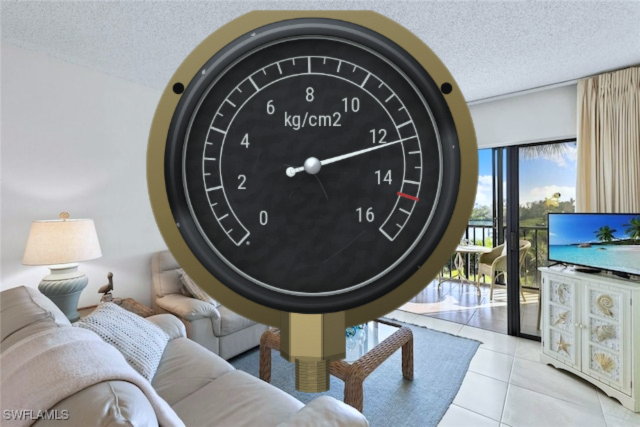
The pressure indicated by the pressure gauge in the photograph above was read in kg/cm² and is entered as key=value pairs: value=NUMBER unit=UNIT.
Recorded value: value=12.5 unit=kg/cm²
